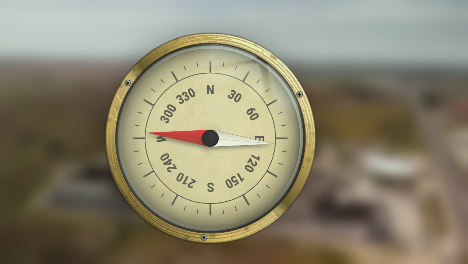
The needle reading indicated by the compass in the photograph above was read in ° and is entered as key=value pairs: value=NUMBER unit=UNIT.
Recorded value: value=275 unit=°
